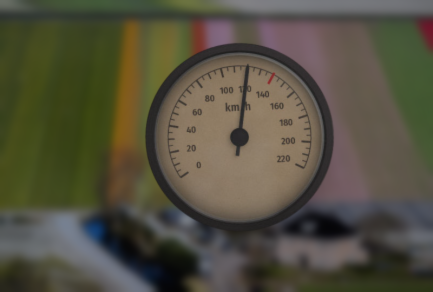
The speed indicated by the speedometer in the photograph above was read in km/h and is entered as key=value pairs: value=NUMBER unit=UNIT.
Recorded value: value=120 unit=km/h
